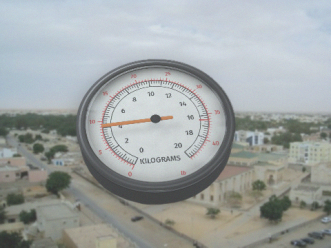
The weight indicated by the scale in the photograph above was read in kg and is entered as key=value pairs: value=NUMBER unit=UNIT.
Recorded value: value=4 unit=kg
